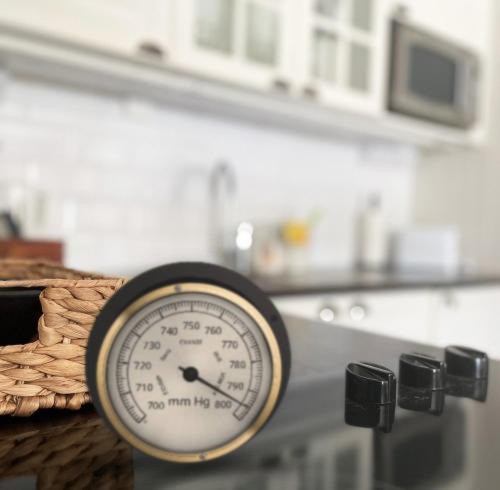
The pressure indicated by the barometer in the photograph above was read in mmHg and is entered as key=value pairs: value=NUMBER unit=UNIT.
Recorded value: value=795 unit=mmHg
